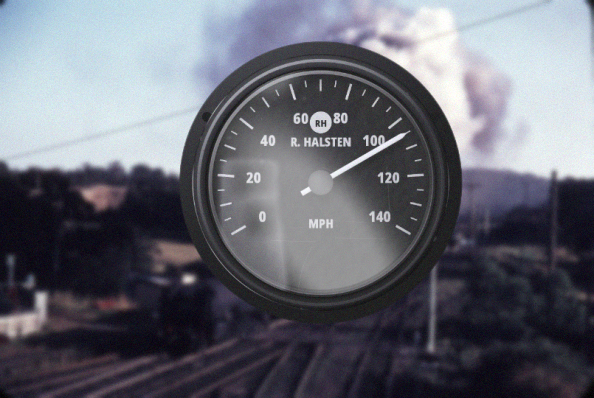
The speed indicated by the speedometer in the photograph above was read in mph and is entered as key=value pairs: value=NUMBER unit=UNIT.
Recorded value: value=105 unit=mph
